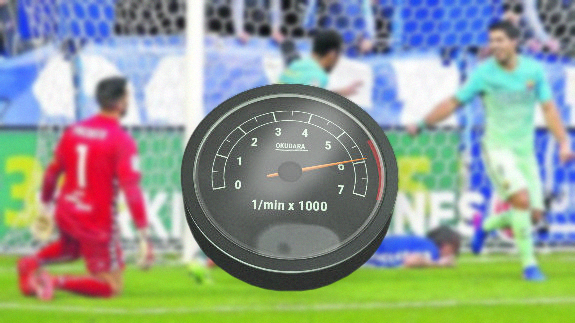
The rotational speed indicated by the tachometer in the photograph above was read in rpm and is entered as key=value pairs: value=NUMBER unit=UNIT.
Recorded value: value=6000 unit=rpm
